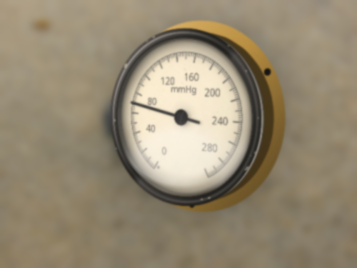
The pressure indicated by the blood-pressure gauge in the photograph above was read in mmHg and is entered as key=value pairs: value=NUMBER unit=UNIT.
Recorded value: value=70 unit=mmHg
